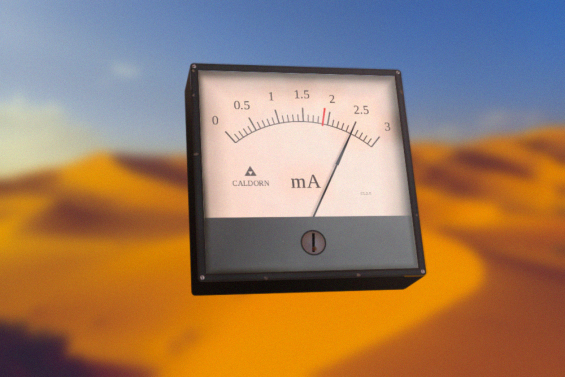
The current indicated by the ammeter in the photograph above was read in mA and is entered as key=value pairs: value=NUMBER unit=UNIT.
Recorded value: value=2.5 unit=mA
